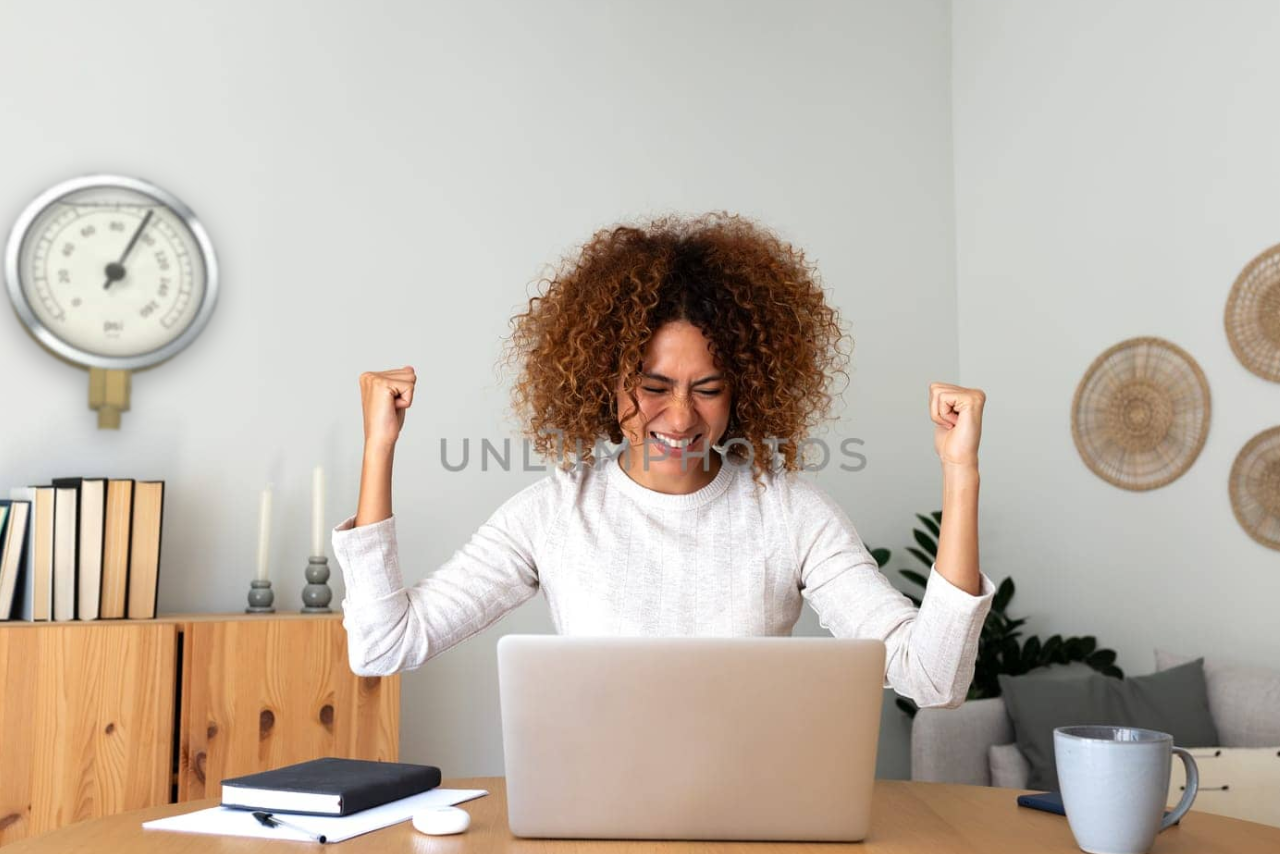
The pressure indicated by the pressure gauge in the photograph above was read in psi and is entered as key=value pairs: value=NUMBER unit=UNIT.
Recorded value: value=95 unit=psi
